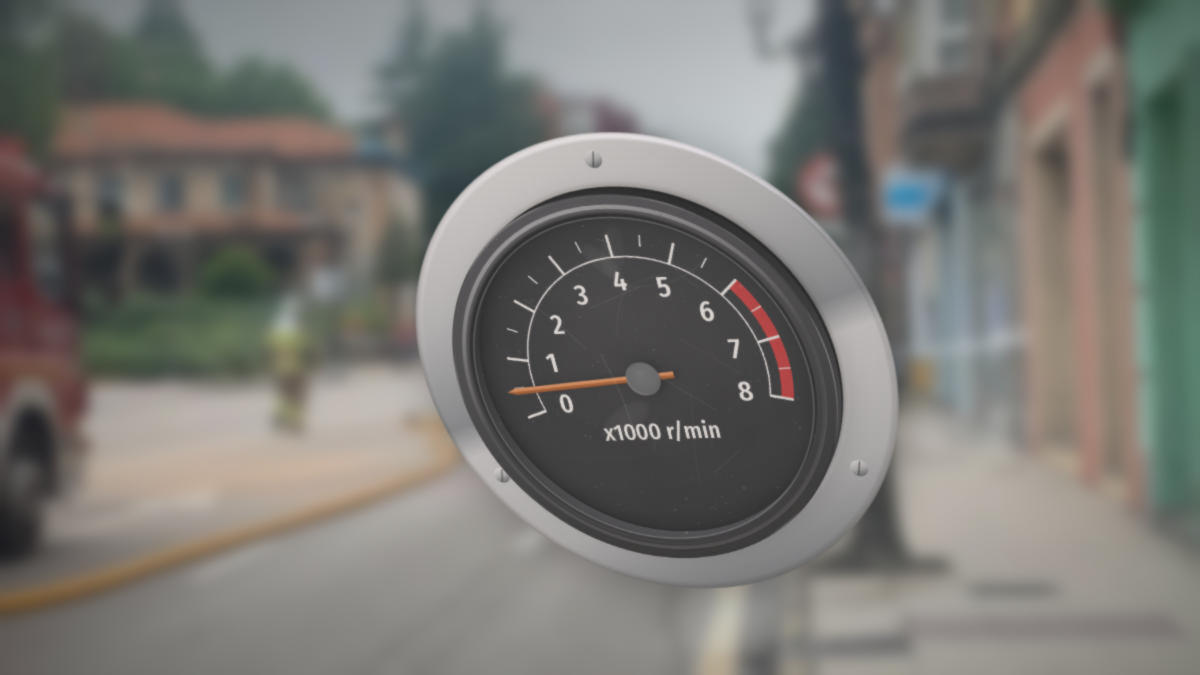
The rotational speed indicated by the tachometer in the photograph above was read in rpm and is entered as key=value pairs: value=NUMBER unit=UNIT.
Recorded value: value=500 unit=rpm
